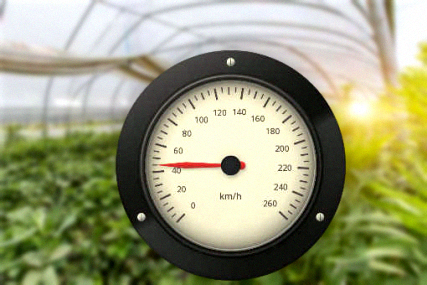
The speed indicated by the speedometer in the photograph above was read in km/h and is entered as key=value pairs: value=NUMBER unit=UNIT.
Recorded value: value=45 unit=km/h
